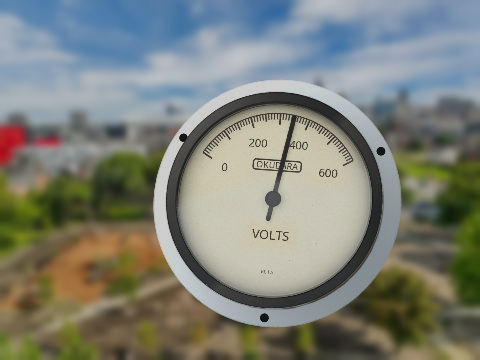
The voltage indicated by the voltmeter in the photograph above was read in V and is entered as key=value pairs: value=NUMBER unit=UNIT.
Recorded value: value=350 unit=V
